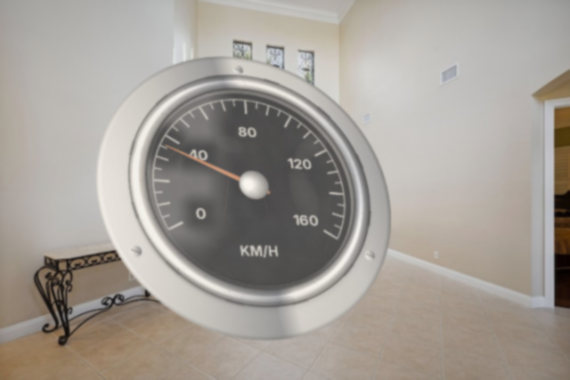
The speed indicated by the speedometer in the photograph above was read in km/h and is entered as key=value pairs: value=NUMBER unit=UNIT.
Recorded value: value=35 unit=km/h
